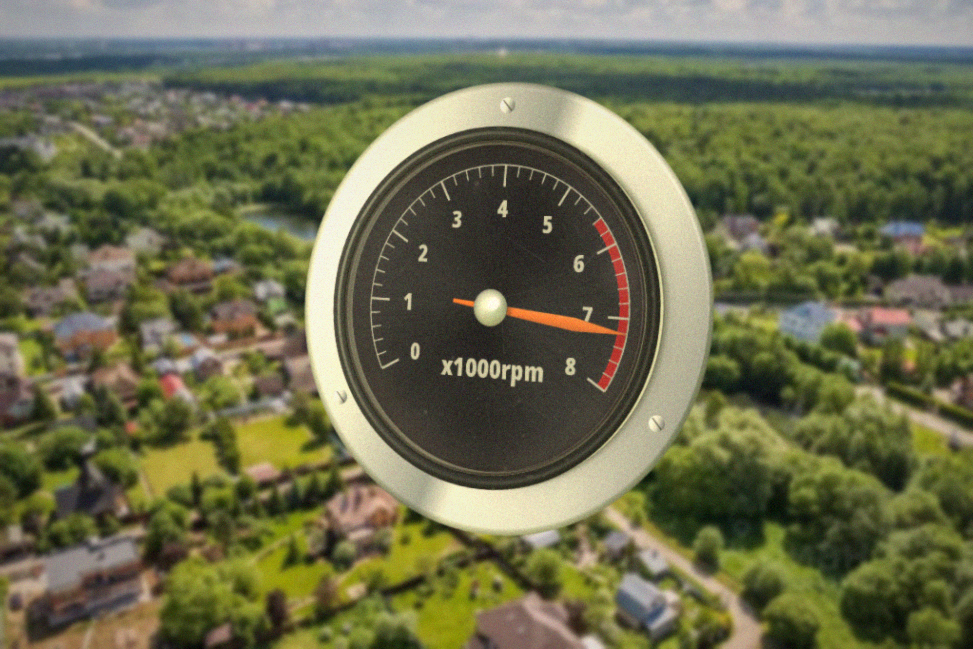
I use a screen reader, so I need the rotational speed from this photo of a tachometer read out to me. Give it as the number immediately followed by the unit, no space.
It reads 7200rpm
